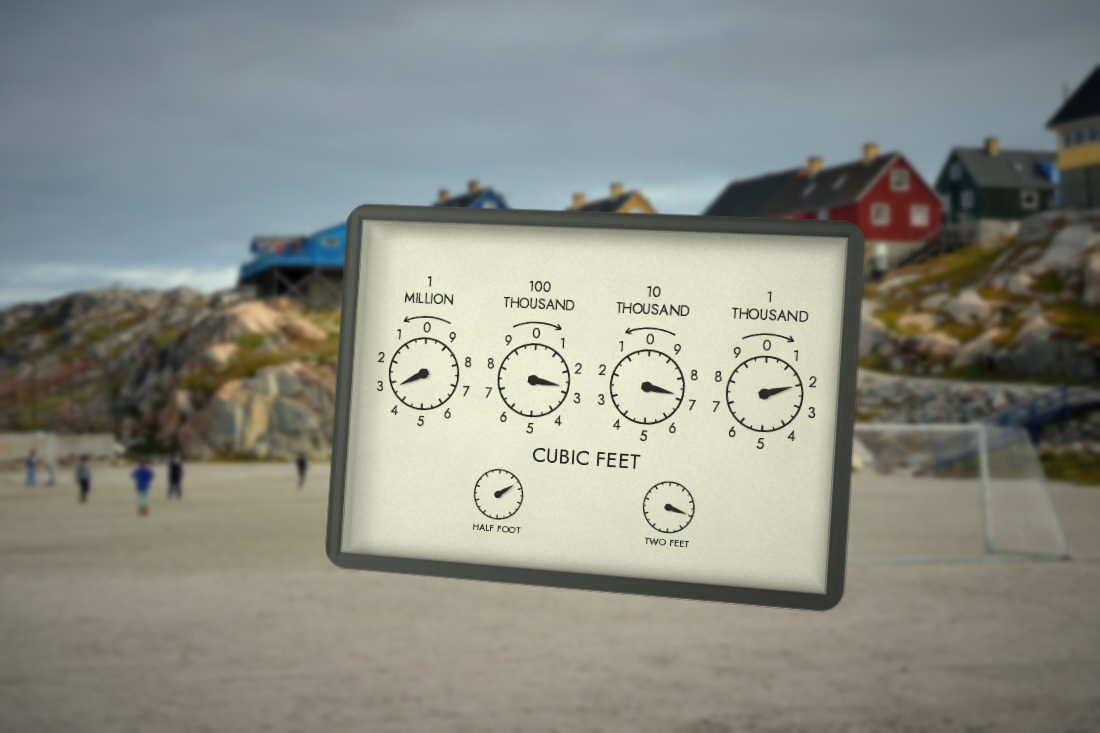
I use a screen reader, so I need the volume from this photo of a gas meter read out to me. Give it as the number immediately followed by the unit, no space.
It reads 327200ft³
